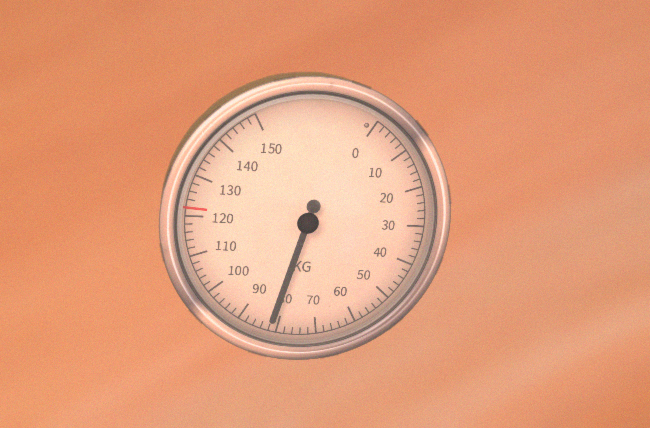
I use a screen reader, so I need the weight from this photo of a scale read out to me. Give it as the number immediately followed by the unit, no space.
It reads 82kg
